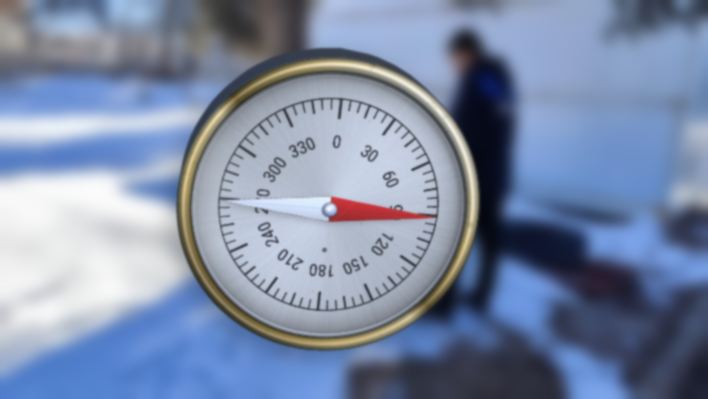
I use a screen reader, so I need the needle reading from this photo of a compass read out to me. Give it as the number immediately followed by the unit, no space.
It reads 90°
